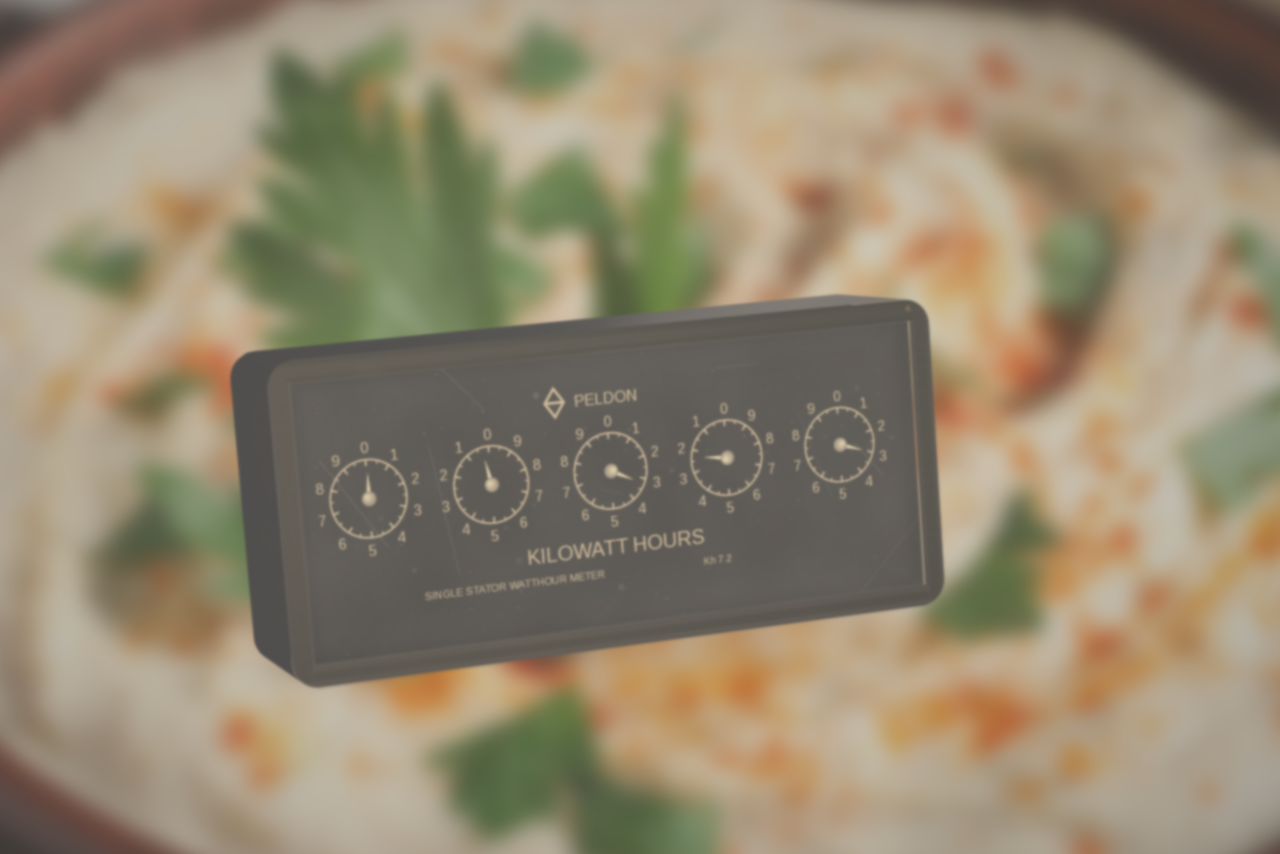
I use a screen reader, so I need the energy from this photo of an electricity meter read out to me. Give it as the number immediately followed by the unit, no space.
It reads 323kWh
